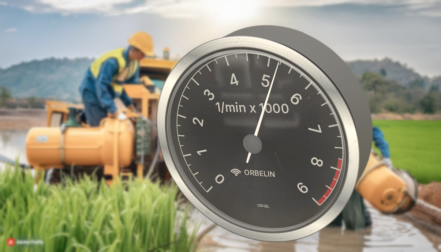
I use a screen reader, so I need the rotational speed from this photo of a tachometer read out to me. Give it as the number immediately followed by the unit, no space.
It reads 5250rpm
